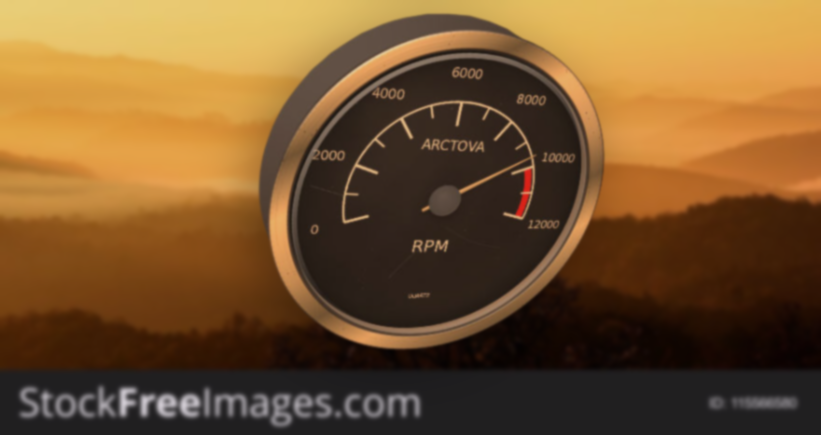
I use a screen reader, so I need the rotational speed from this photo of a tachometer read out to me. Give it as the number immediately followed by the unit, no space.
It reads 9500rpm
